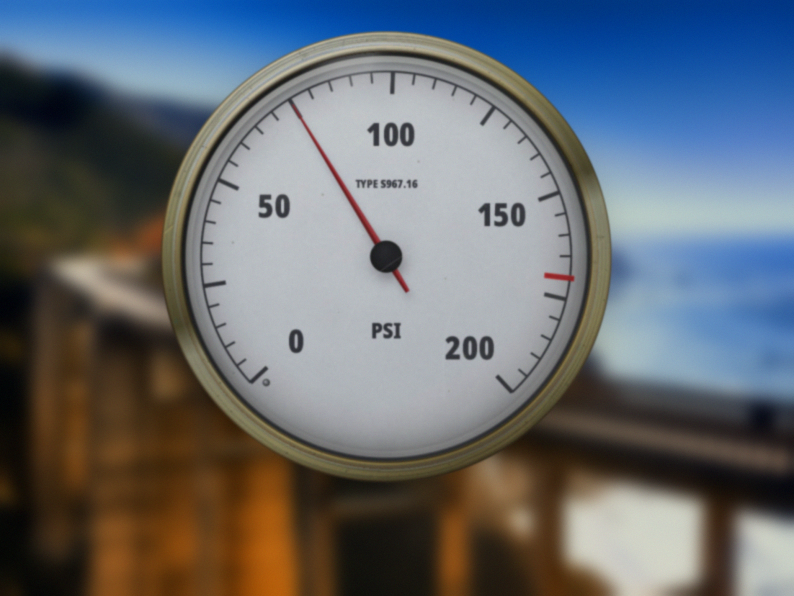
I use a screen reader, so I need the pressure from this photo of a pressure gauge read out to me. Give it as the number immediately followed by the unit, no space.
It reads 75psi
